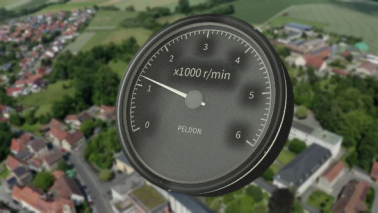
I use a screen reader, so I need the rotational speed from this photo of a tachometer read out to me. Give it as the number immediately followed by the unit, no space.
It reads 1200rpm
